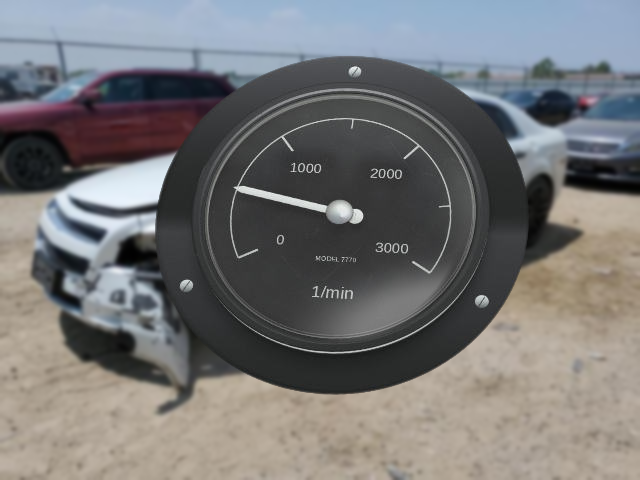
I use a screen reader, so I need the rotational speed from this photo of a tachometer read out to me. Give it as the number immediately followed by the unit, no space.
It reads 500rpm
